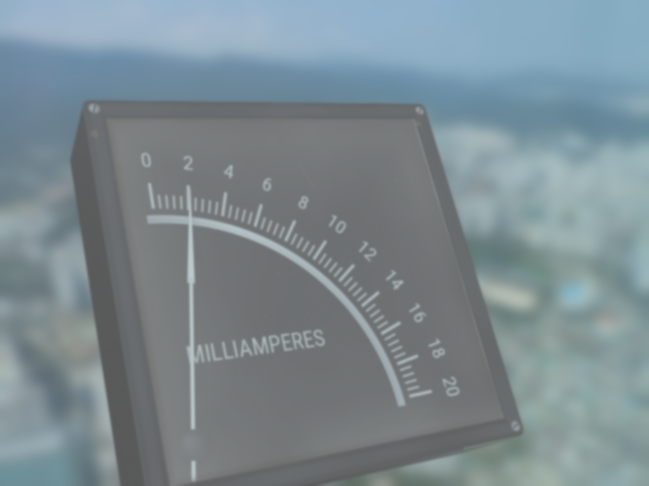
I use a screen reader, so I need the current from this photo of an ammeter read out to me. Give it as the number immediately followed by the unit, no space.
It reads 2mA
